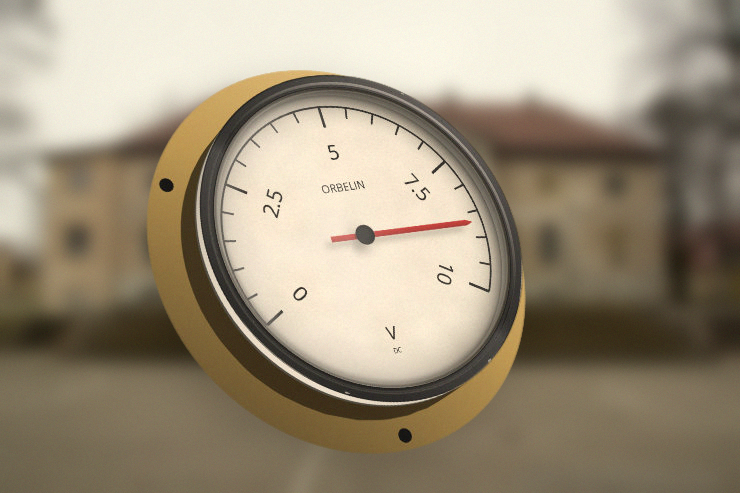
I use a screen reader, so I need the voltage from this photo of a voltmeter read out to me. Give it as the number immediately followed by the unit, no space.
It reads 8.75V
